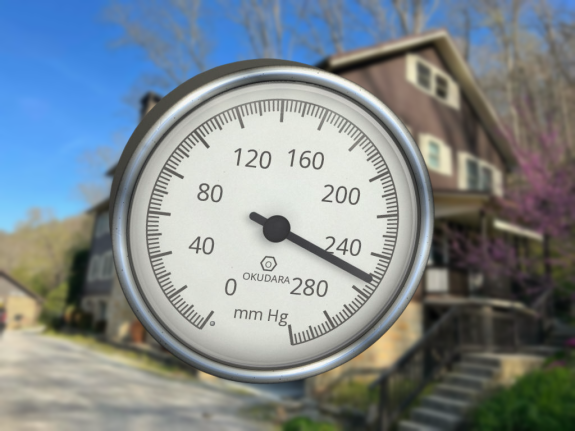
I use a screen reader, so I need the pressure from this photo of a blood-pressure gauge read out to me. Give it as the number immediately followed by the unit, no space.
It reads 252mmHg
